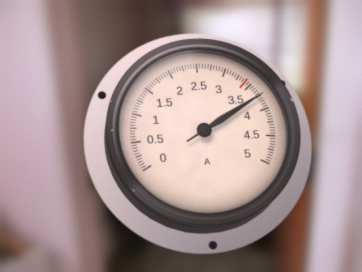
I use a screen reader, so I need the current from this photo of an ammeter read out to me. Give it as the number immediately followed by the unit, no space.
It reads 3.75A
